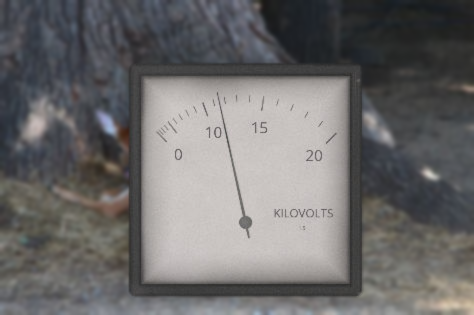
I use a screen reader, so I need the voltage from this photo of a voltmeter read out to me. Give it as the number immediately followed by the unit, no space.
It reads 11.5kV
